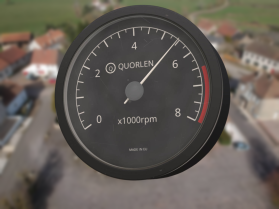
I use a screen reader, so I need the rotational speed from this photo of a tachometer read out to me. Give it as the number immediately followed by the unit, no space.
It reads 5500rpm
